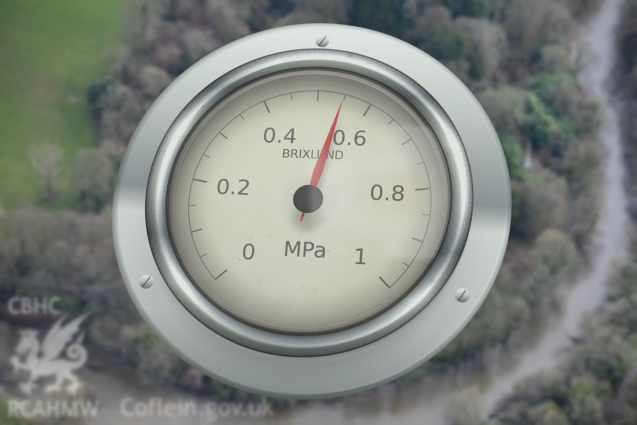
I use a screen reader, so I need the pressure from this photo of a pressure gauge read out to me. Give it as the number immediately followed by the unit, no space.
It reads 0.55MPa
